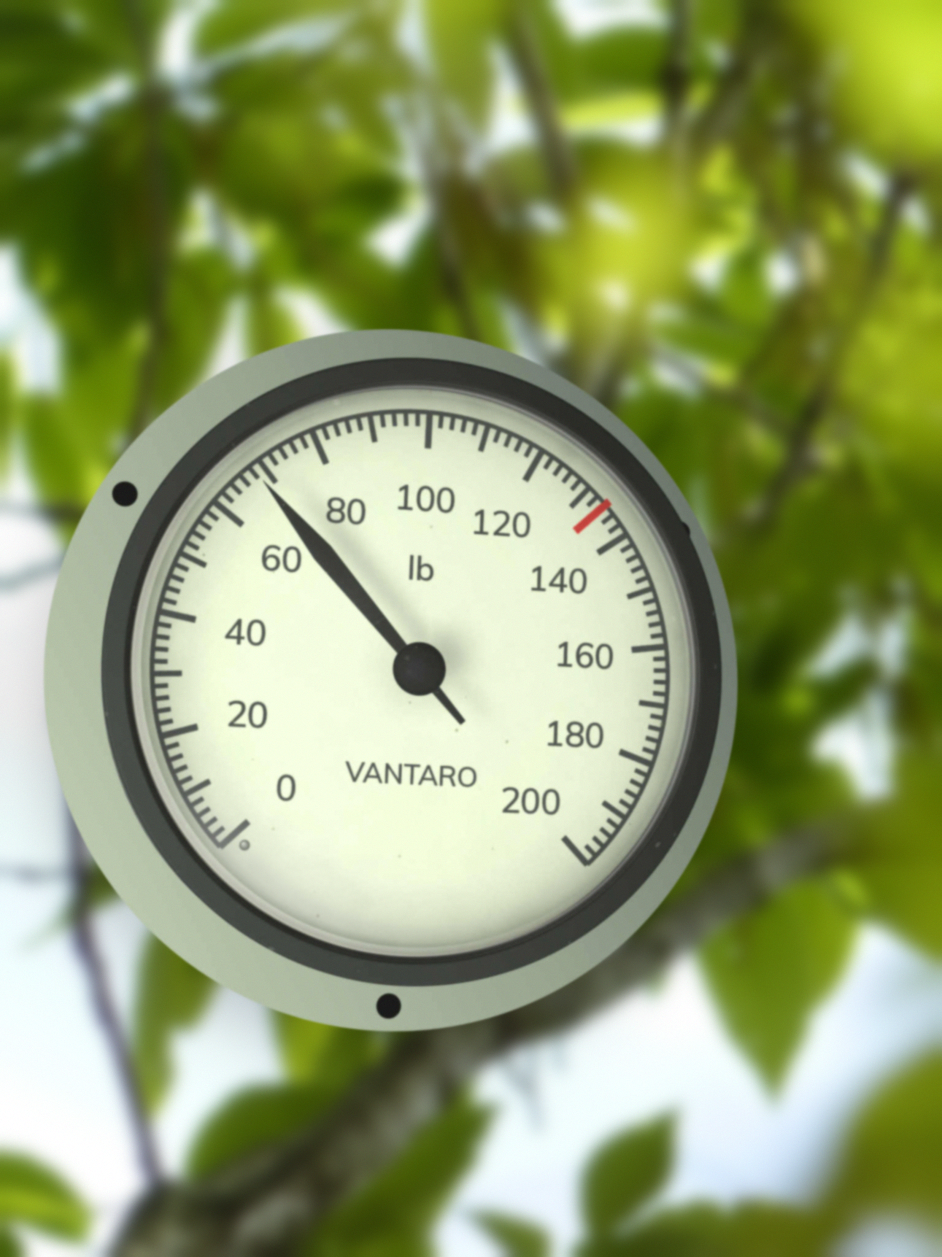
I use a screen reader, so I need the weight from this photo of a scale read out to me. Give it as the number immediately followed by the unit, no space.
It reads 68lb
